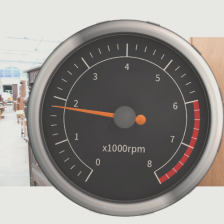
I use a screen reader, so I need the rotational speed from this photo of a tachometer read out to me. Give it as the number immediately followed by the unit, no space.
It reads 1800rpm
